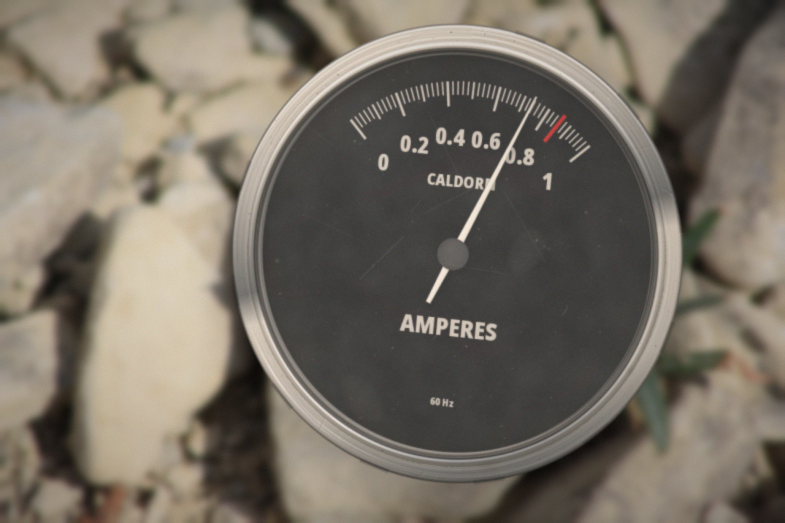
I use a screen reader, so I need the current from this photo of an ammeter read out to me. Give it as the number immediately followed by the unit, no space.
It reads 0.74A
